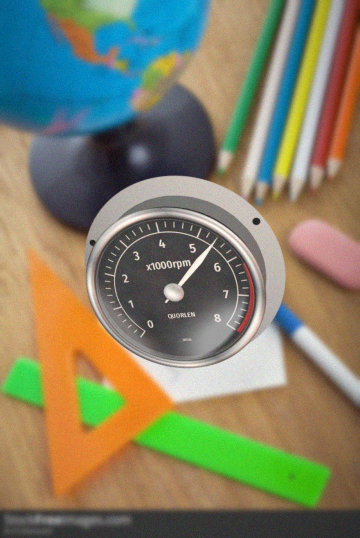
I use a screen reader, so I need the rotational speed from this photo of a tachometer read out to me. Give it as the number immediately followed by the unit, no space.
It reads 5400rpm
